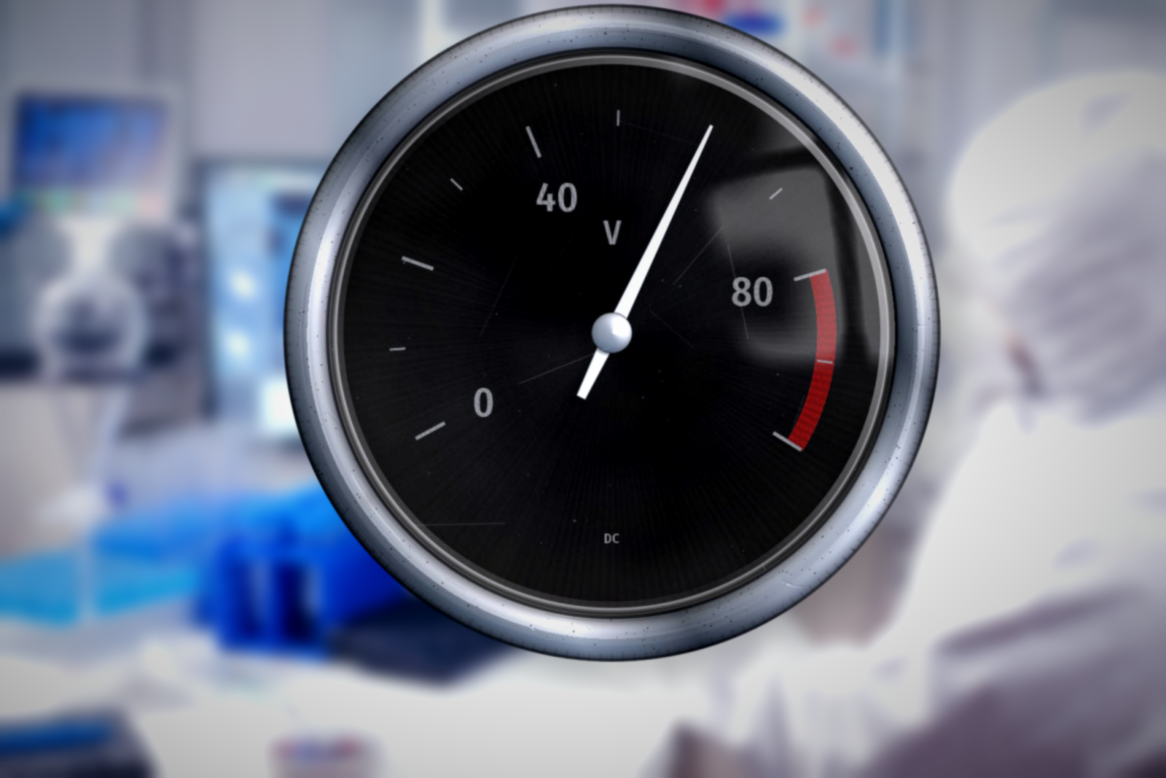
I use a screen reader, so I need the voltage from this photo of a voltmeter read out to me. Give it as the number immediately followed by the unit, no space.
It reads 60V
